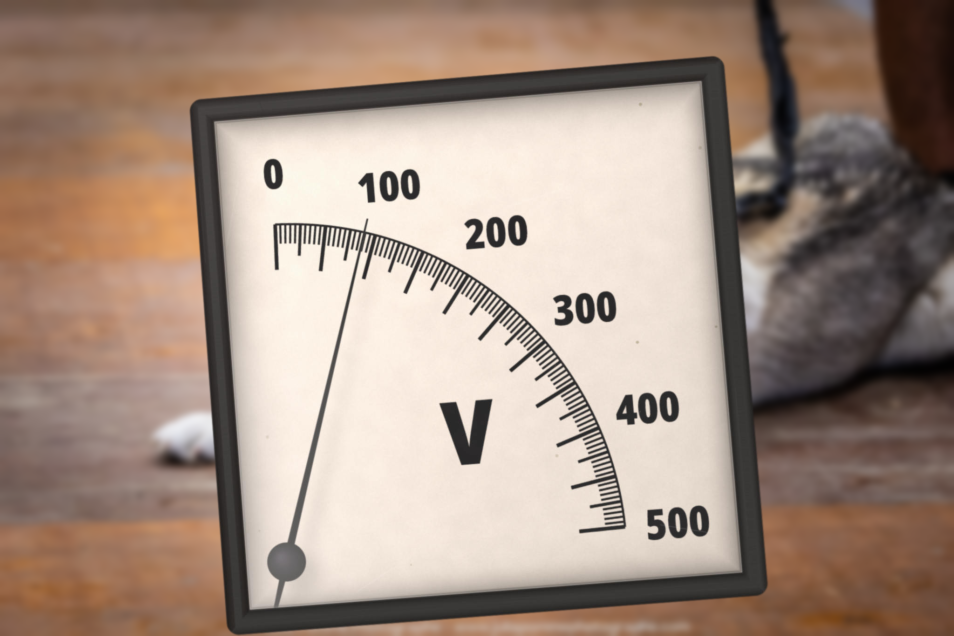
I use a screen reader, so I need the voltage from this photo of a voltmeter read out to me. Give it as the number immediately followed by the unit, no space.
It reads 90V
